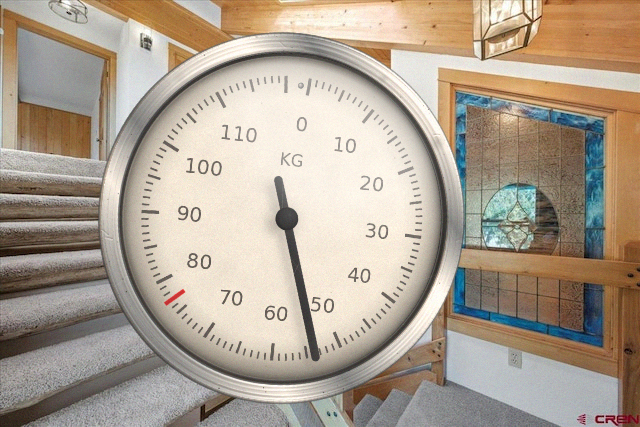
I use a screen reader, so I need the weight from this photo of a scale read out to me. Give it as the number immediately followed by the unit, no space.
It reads 54kg
